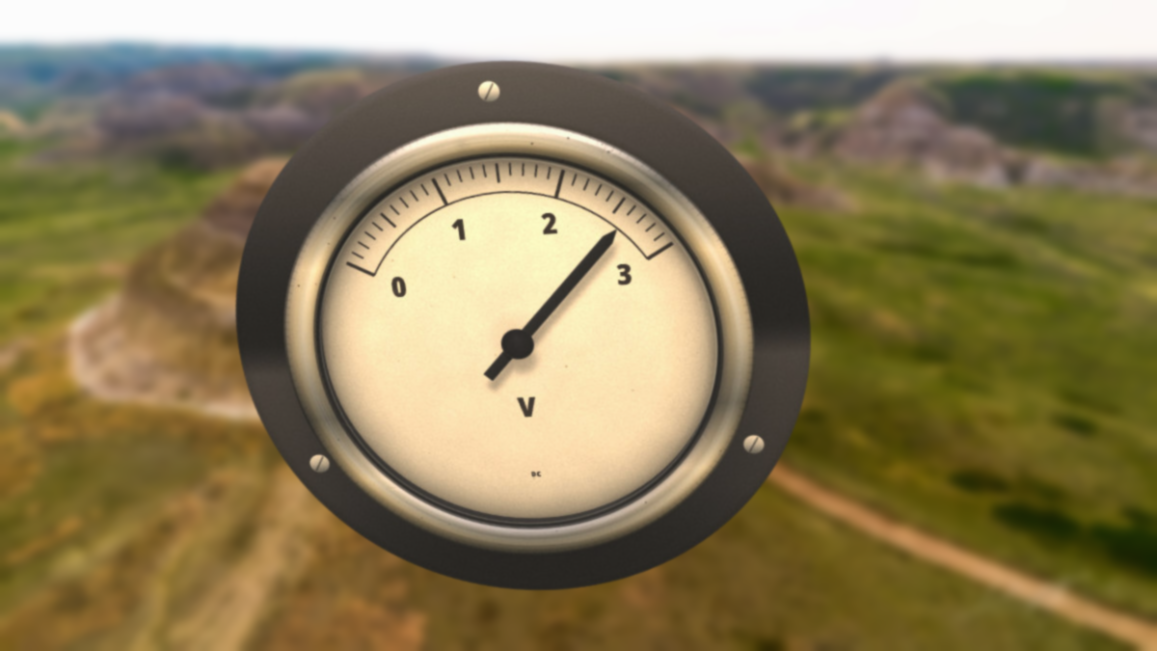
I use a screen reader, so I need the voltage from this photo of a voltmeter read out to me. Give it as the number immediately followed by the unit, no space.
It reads 2.6V
